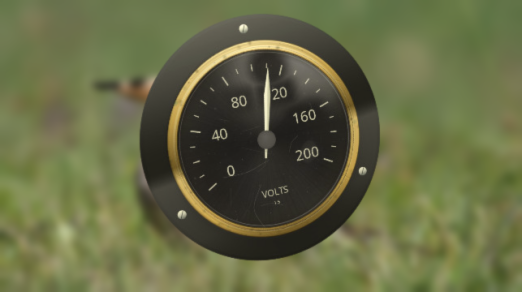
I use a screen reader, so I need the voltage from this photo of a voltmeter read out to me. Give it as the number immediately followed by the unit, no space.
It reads 110V
